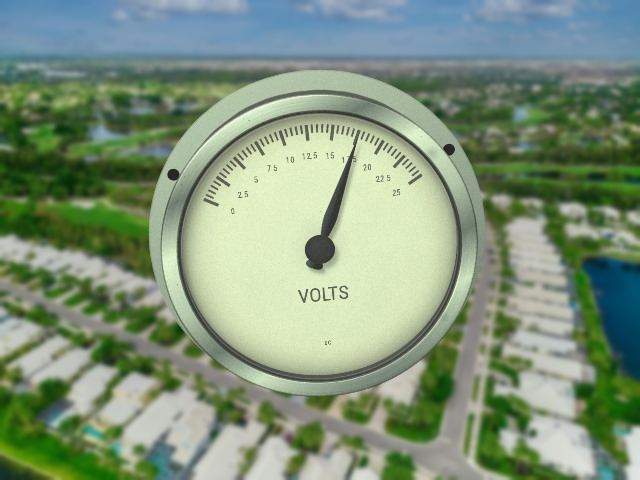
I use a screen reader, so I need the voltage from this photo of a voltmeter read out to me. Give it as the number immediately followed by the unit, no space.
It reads 17.5V
